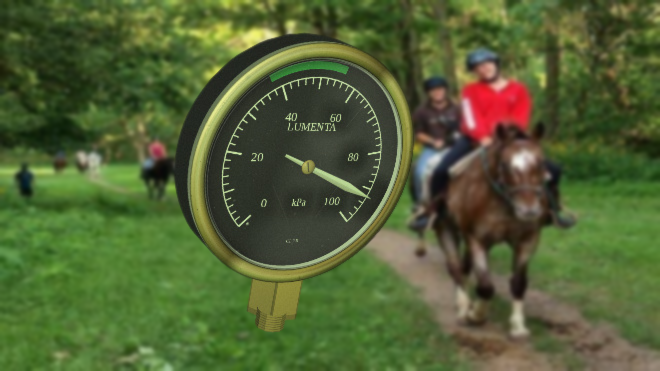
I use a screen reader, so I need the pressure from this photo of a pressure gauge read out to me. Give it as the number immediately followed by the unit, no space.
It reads 92kPa
